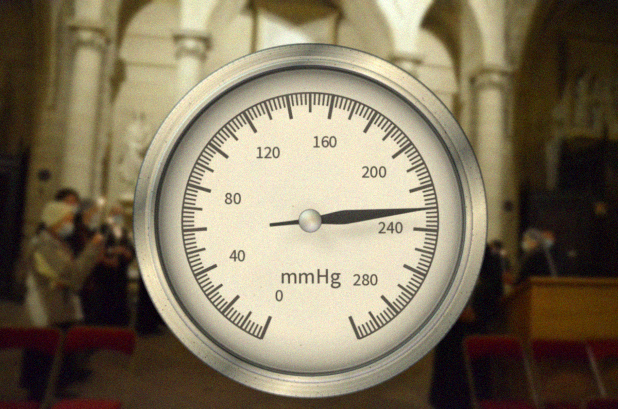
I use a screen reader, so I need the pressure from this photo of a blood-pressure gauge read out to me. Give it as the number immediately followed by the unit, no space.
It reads 230mmHg
